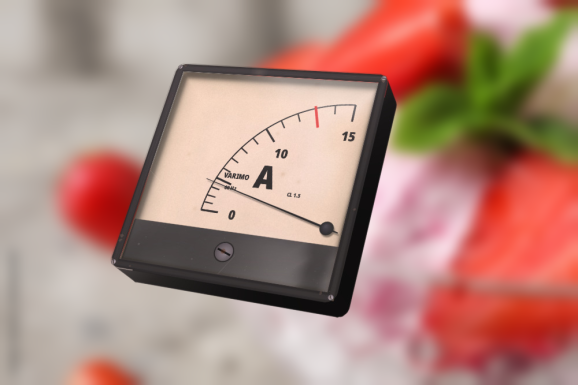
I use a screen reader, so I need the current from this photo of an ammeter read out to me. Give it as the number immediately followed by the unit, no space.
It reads 4.5A
